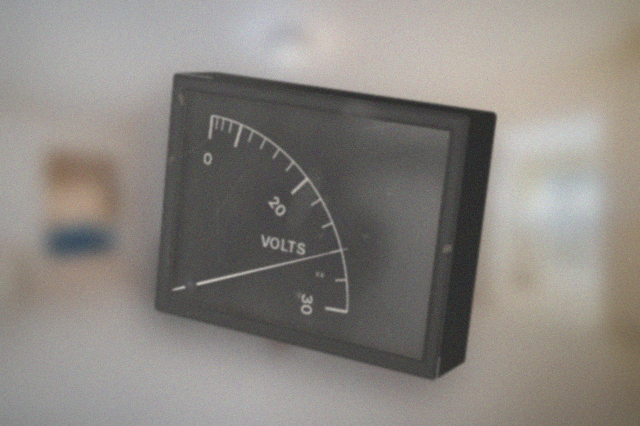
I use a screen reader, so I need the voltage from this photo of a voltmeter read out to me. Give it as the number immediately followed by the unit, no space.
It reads 26V
